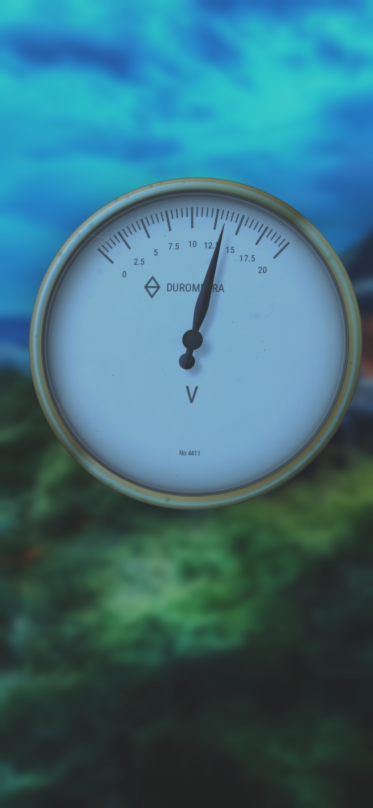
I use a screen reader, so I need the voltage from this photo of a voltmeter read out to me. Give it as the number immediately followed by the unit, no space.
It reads 13.5V
